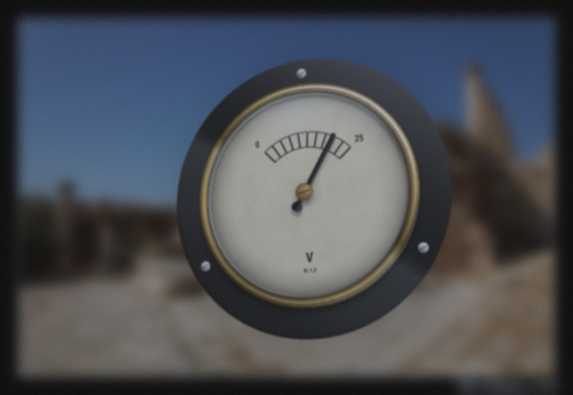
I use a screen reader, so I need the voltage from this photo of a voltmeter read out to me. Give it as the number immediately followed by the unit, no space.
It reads 20V
